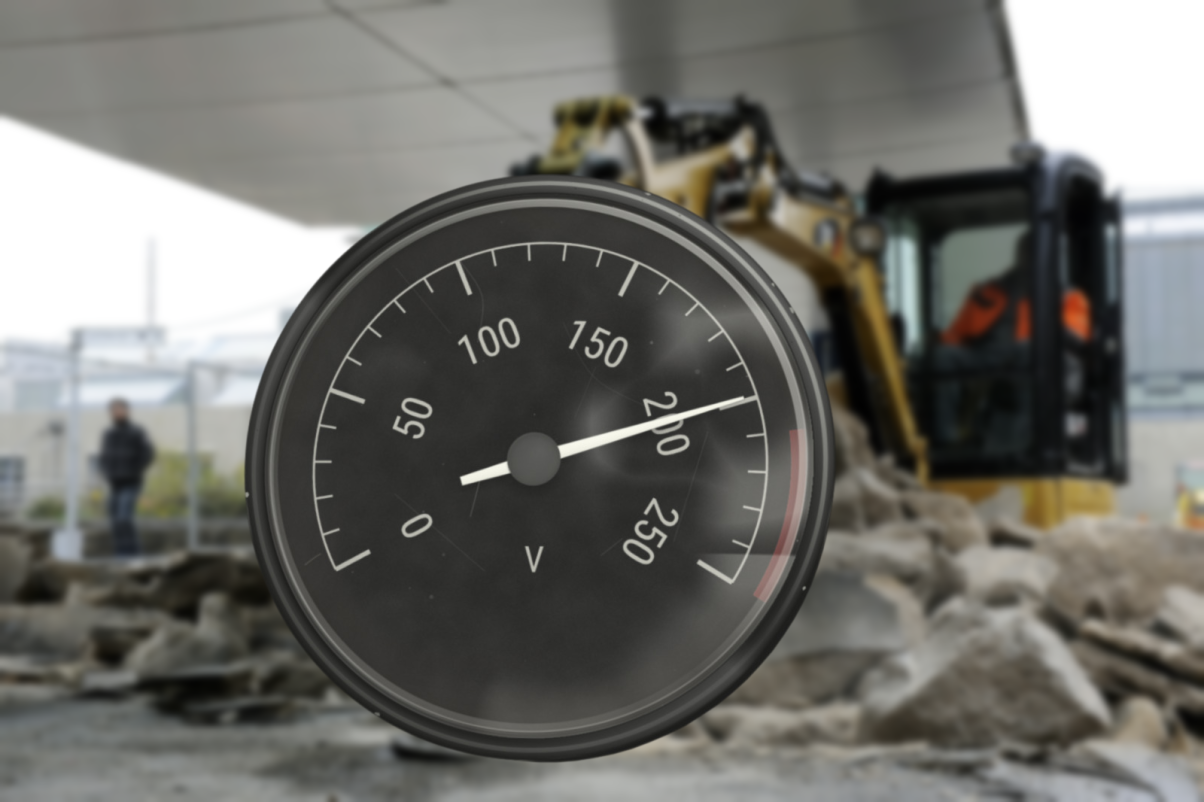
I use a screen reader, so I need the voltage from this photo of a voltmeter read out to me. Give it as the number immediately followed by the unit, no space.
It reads 200V
